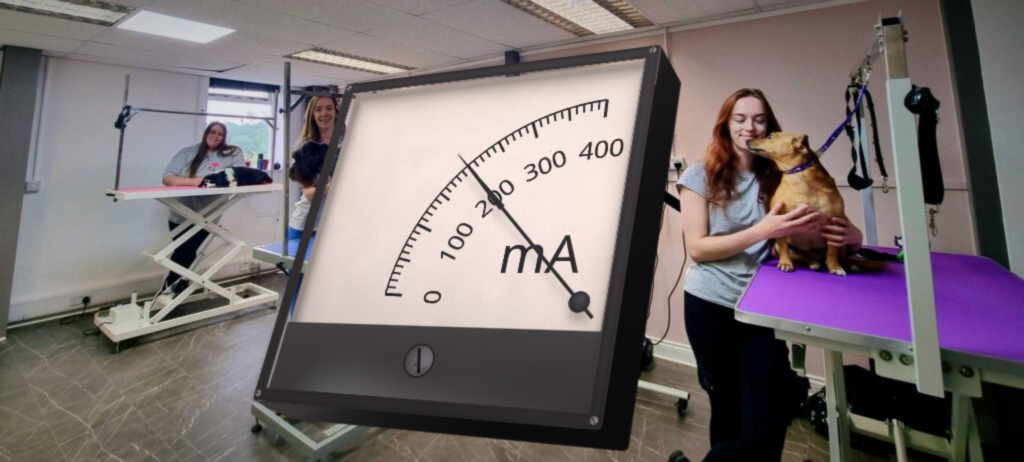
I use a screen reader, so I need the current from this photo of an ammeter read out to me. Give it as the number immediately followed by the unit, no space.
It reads 200mA
